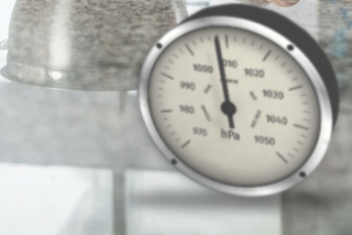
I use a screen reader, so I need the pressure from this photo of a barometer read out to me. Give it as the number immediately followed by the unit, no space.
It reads 1008hPa
